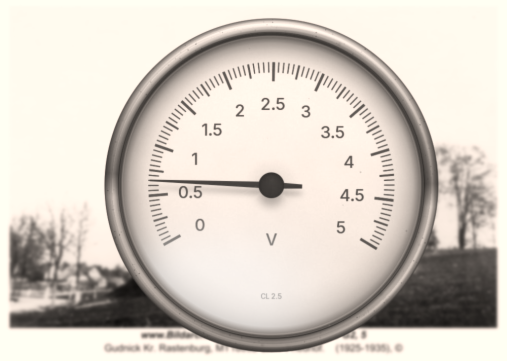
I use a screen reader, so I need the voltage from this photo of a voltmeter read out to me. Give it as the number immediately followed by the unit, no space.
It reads 0.65V
